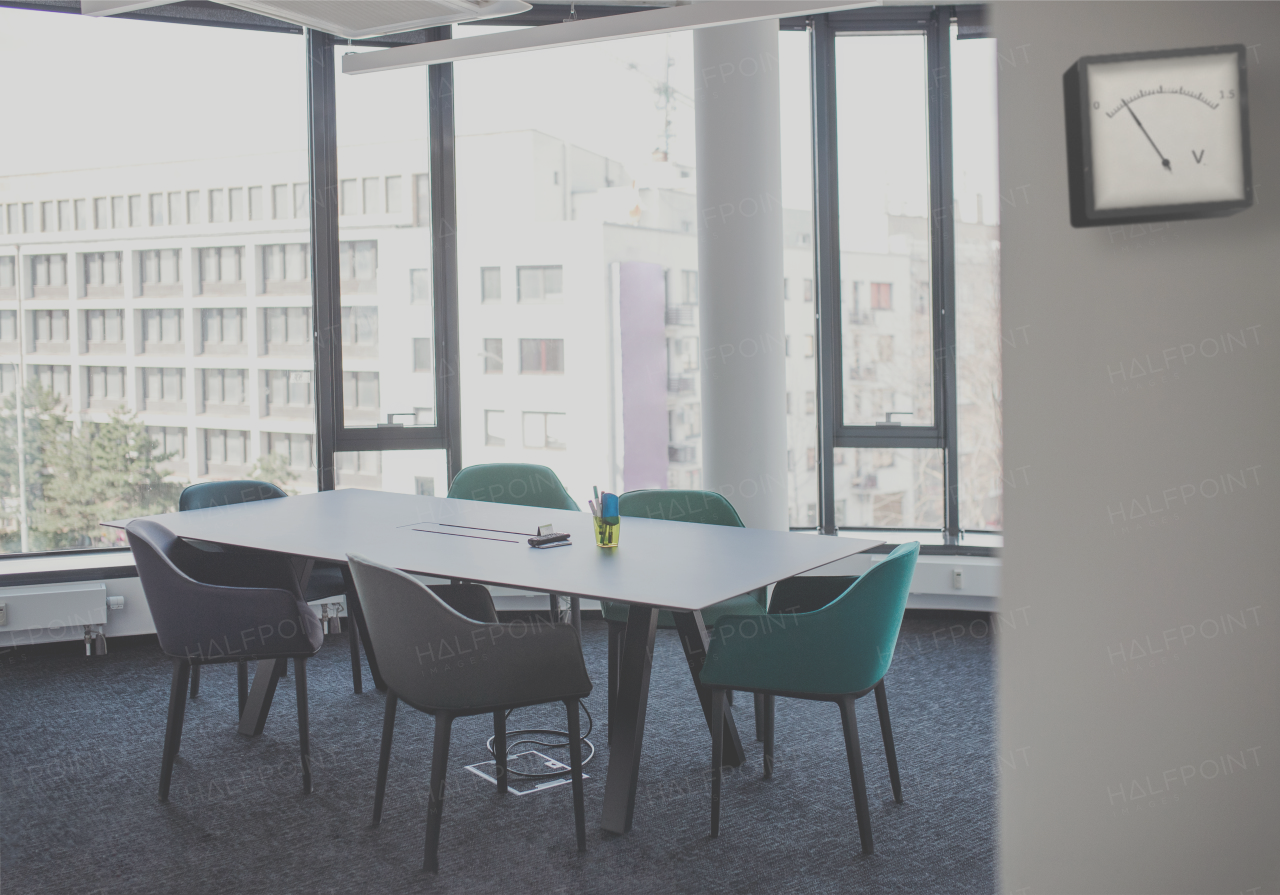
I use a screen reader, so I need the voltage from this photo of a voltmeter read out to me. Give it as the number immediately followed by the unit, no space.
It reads 0.25V
